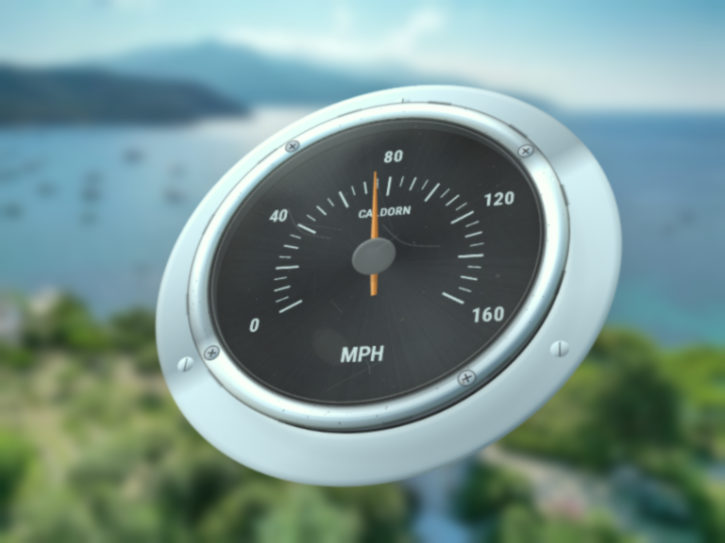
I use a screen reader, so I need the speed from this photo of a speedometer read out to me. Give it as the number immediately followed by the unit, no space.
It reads 75mph
